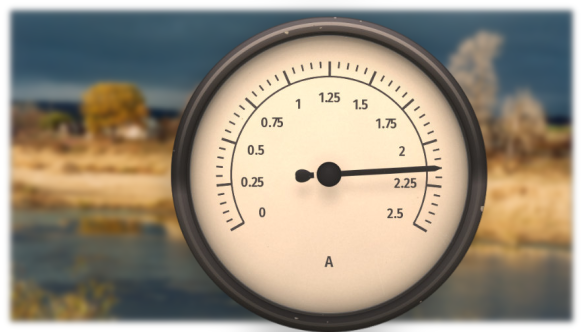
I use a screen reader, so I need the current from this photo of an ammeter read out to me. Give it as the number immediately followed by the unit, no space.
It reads 2.15A
